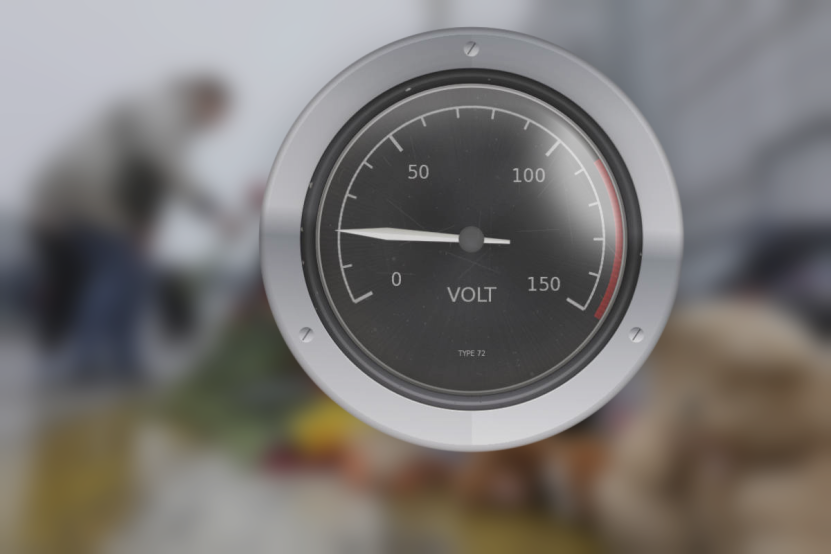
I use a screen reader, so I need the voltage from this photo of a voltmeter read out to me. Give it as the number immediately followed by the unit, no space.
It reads 20V
